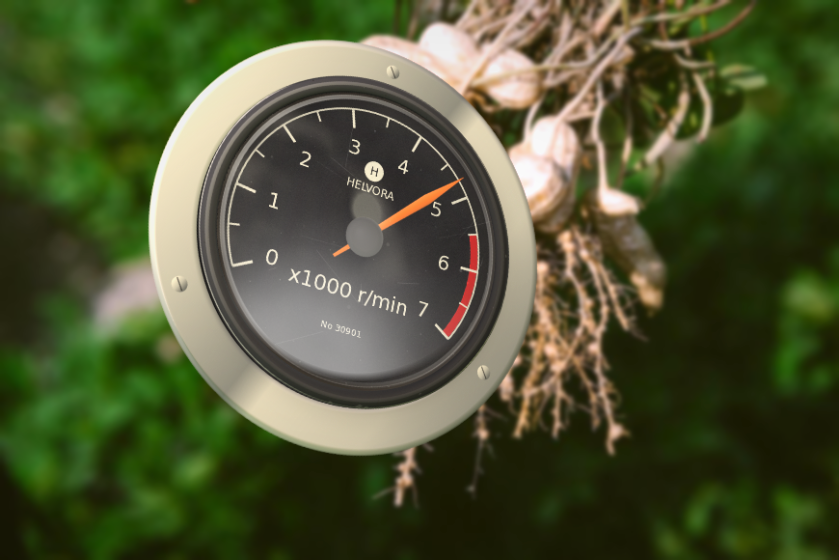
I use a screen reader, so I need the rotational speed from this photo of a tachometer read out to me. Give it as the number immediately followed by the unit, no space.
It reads 4750rpm
